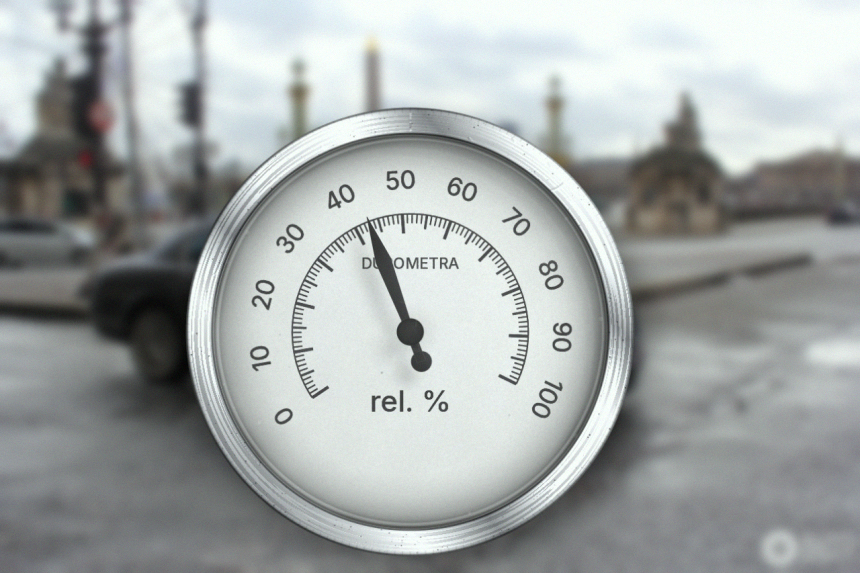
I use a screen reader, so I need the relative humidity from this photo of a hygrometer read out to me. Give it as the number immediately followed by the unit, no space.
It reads 43%
